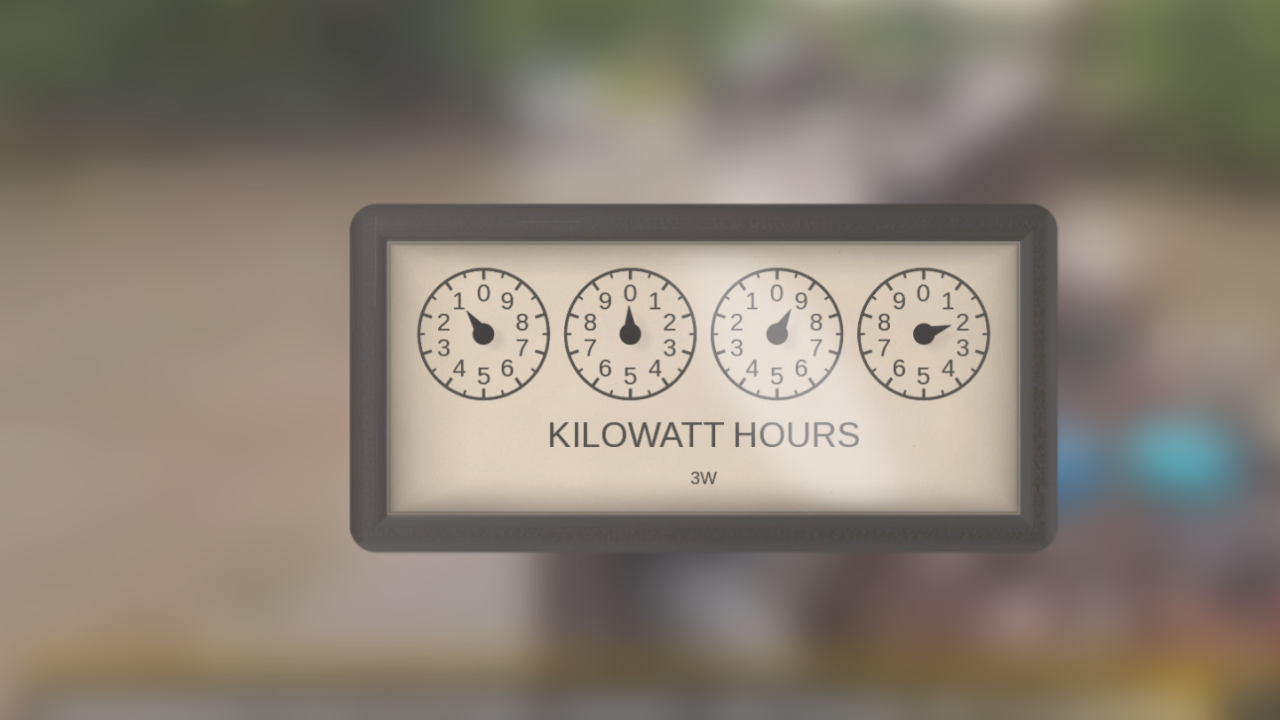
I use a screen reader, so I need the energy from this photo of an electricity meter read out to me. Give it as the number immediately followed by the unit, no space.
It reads 992kWh
